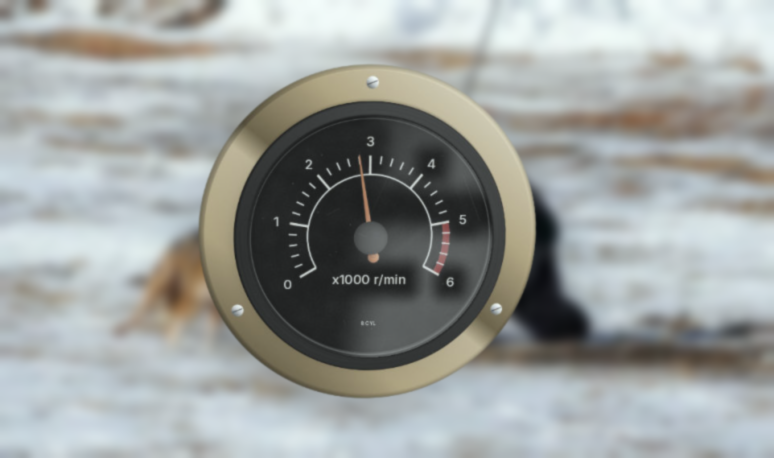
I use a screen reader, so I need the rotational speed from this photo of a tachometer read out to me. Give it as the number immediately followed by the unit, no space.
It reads 2800rpm
